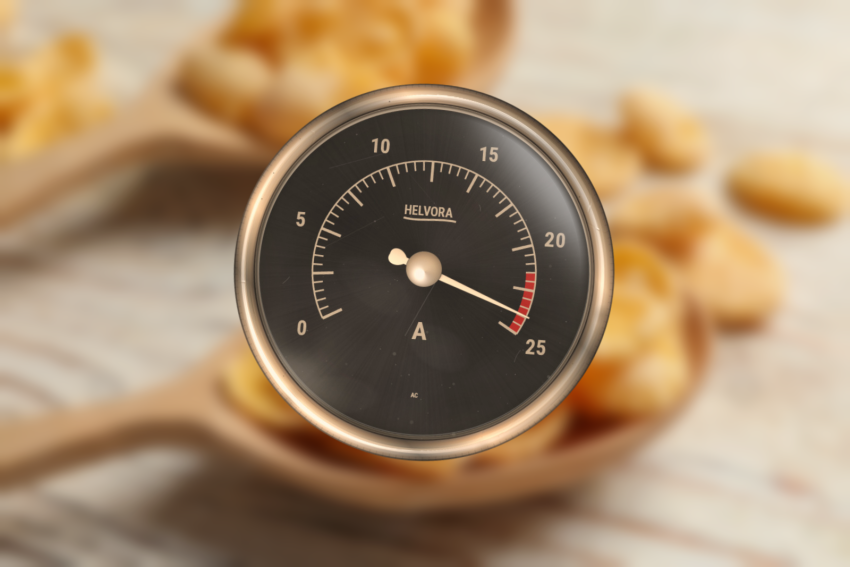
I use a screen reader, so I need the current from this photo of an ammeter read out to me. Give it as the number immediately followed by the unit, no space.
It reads 24A
